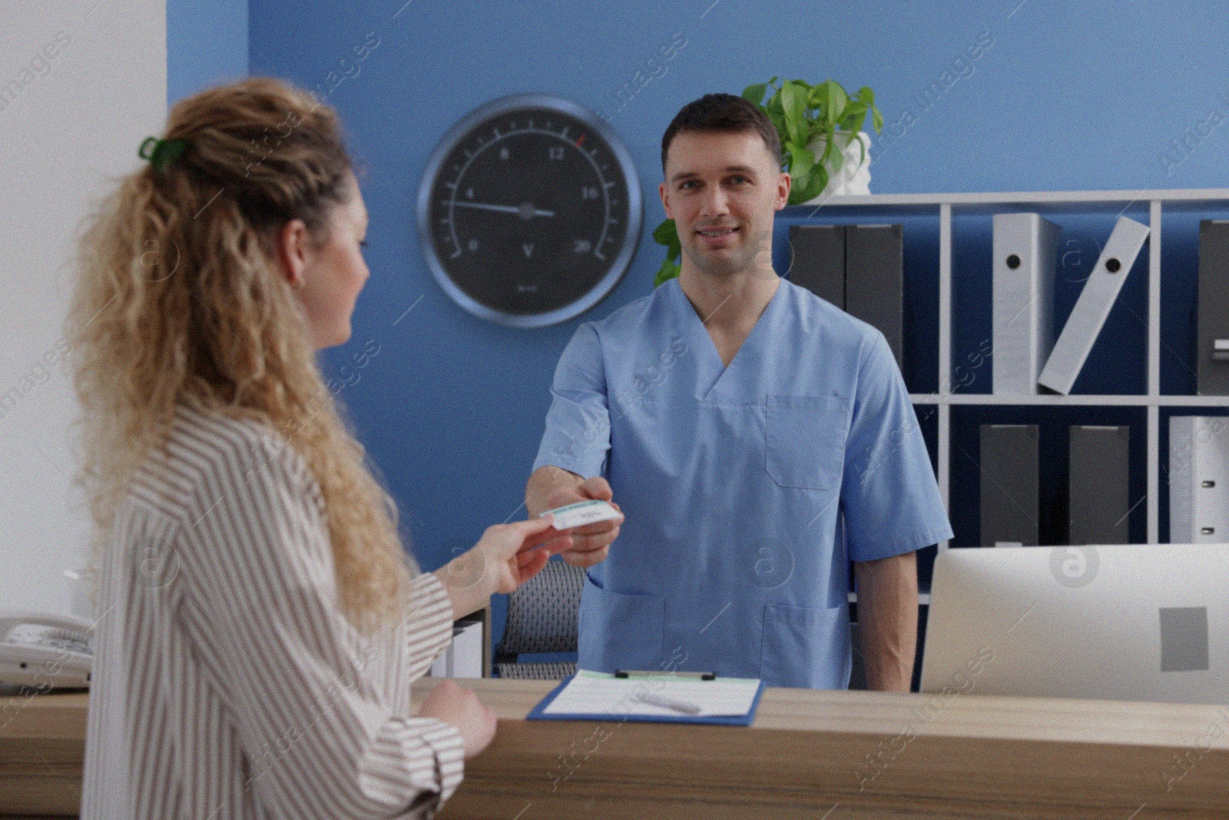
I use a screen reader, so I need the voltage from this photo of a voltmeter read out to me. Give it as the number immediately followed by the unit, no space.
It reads 3V
